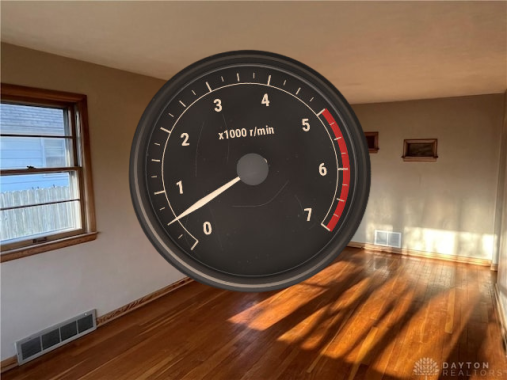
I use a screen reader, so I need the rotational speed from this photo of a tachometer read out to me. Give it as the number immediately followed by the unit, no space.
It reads 500rpm
